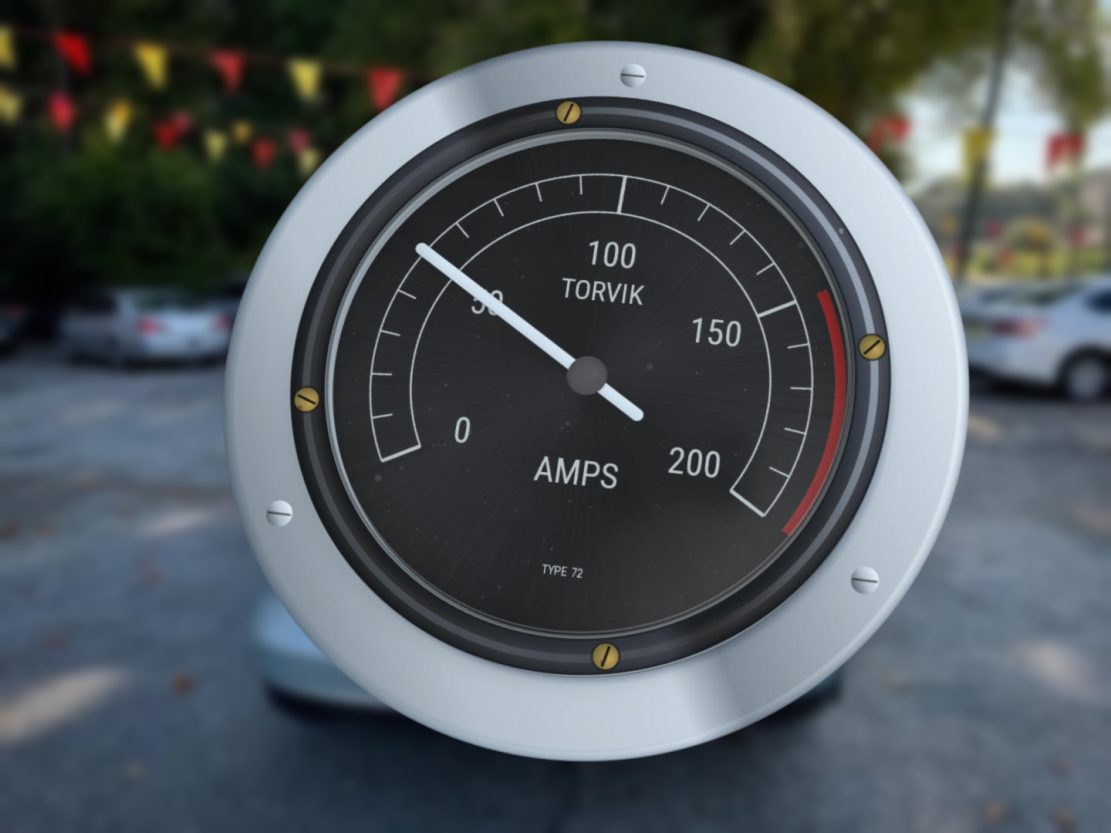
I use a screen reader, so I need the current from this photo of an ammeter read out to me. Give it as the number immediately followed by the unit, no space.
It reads 50A
